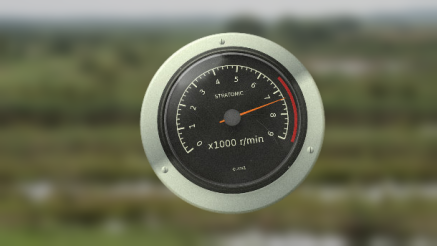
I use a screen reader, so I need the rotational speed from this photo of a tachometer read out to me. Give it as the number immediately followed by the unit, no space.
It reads 7400rpm
